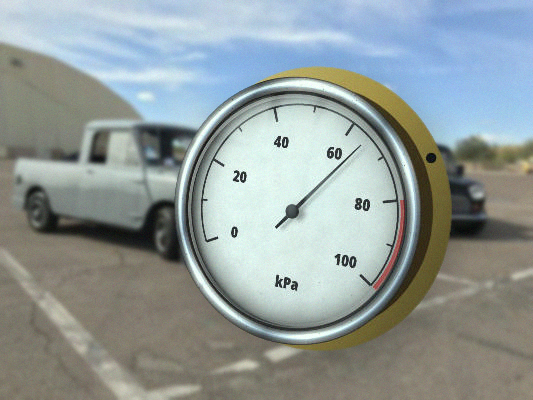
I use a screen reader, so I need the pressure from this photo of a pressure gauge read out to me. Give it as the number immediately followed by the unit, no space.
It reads 65kPa
